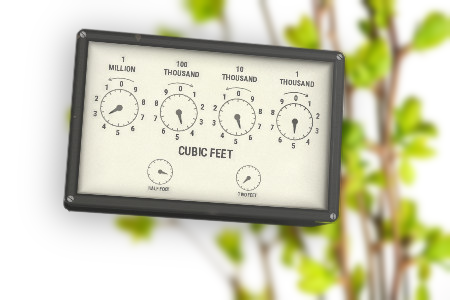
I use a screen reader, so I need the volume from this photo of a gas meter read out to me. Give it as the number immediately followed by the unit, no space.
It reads 345500ft³
